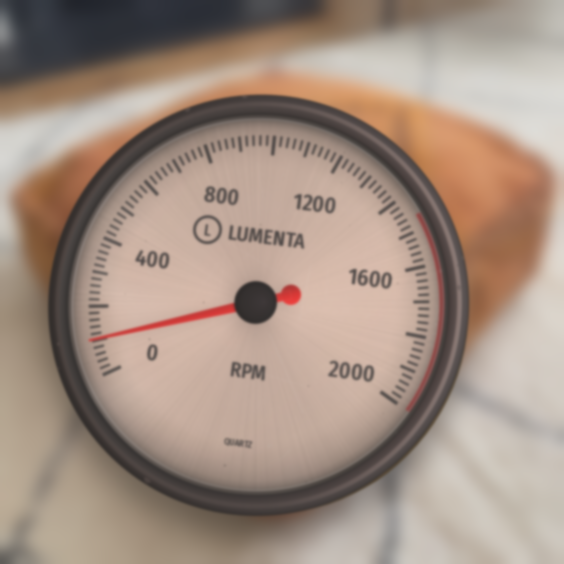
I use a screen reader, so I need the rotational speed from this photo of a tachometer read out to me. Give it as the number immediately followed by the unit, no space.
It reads 100rpm
